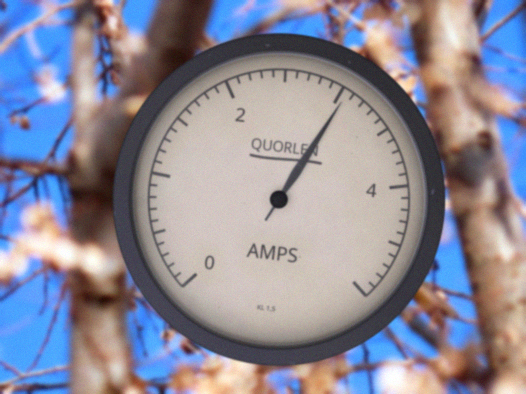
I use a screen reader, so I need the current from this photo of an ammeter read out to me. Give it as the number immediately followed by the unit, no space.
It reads 3.05A
